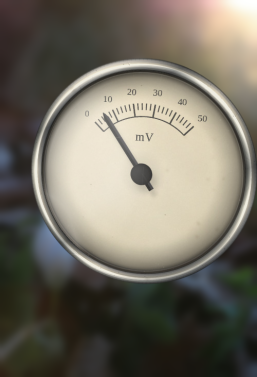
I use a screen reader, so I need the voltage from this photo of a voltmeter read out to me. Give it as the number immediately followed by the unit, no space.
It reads 6mV
